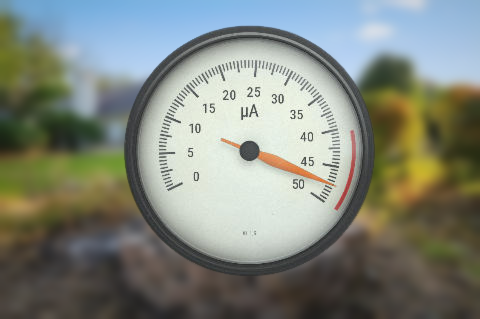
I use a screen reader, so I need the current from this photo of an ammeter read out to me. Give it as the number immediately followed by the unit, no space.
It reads 47.5µA
